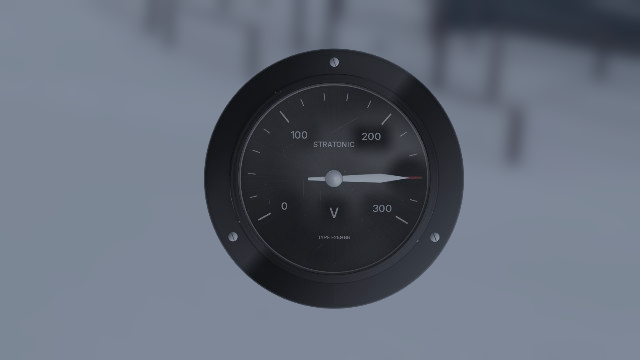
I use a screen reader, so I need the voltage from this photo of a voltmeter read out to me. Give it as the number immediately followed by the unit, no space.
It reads 260V
